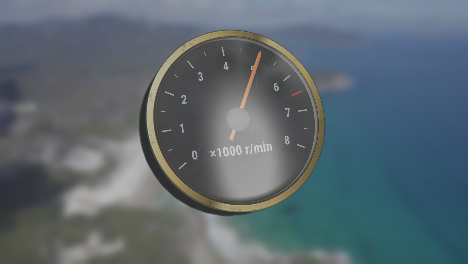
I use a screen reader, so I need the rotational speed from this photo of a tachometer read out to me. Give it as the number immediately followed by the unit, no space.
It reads 5000rpm
